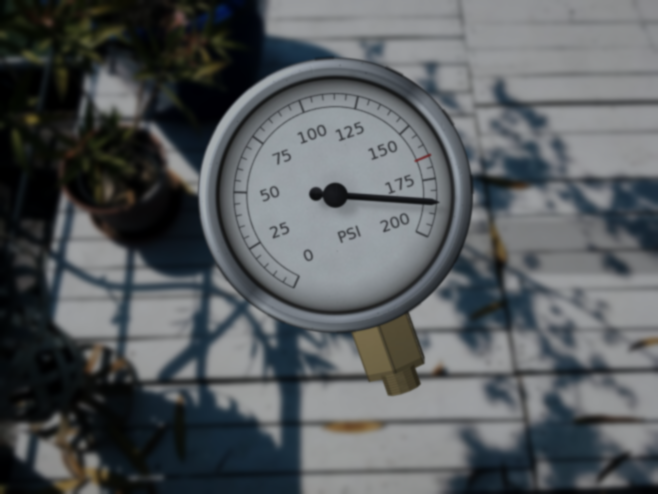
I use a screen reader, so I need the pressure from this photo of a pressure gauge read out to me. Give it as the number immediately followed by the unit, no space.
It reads 185psi
